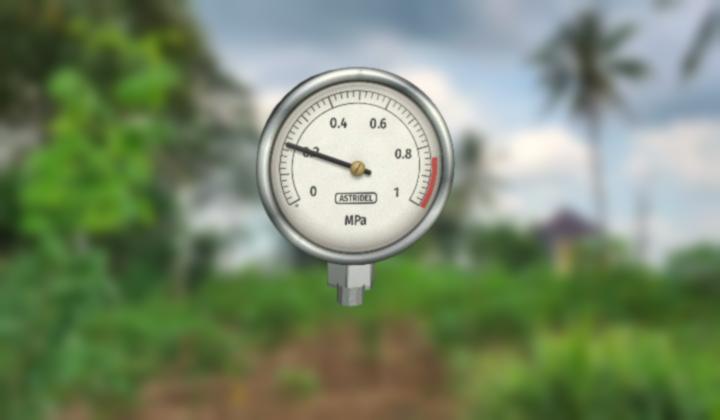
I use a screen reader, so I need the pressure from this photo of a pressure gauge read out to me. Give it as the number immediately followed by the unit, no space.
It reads 0.2MPa
